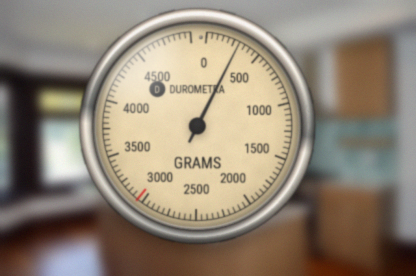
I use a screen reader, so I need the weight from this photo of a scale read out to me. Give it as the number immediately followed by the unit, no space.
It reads 300g
